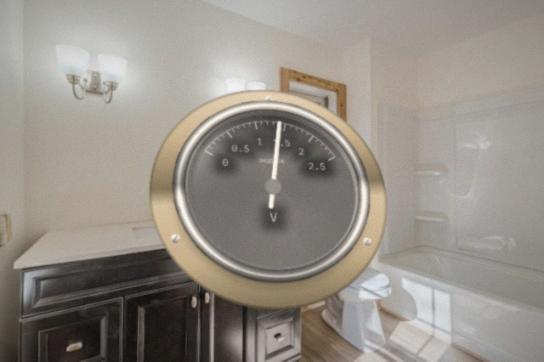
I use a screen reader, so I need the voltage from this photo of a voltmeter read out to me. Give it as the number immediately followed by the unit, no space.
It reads 1.4V
